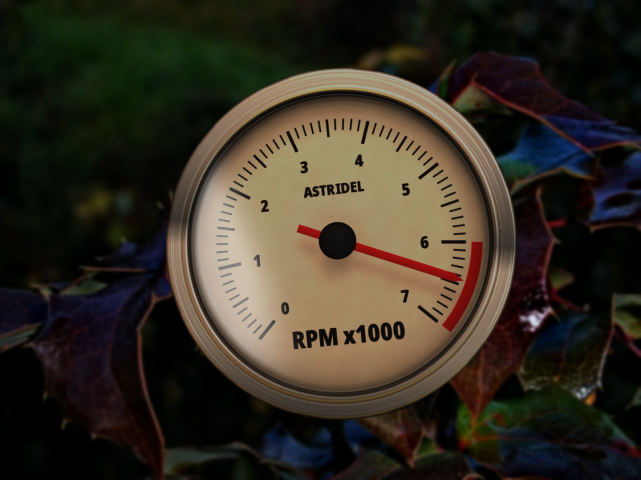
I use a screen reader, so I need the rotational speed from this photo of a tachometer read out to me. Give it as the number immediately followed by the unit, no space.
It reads 6450rpm
